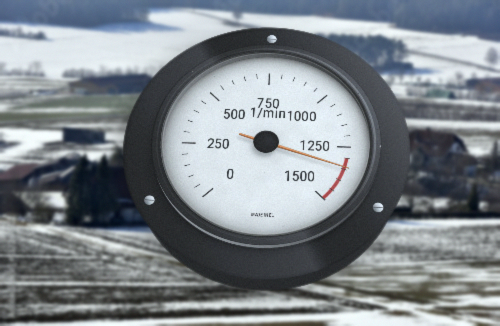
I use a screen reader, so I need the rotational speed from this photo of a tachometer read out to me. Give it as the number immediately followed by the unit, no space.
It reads 1350rpm
